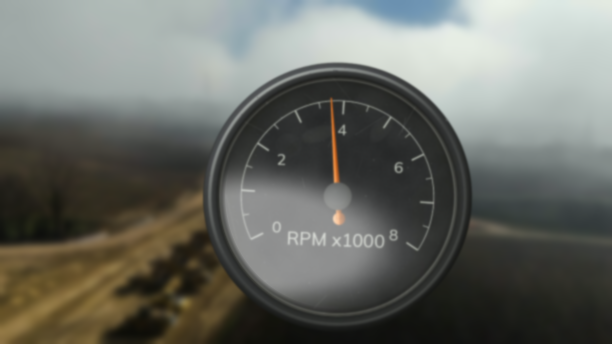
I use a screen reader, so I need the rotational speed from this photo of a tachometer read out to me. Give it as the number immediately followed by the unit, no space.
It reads 3750rpm
